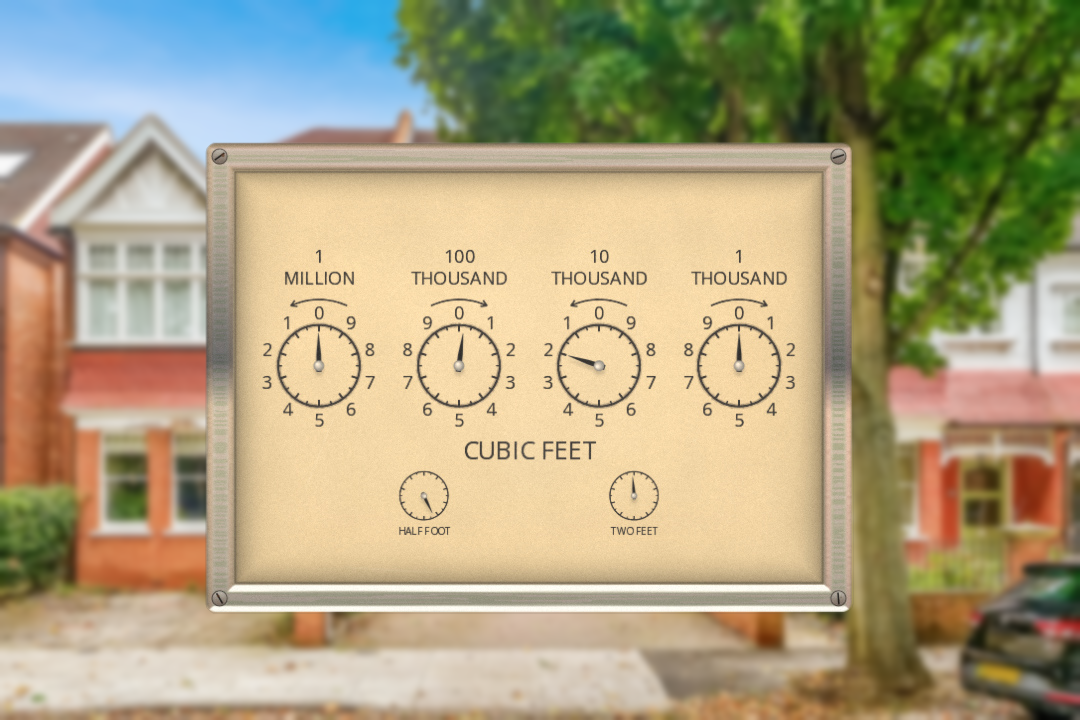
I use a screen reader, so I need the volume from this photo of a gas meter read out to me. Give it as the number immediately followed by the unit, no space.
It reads 2000ft³
